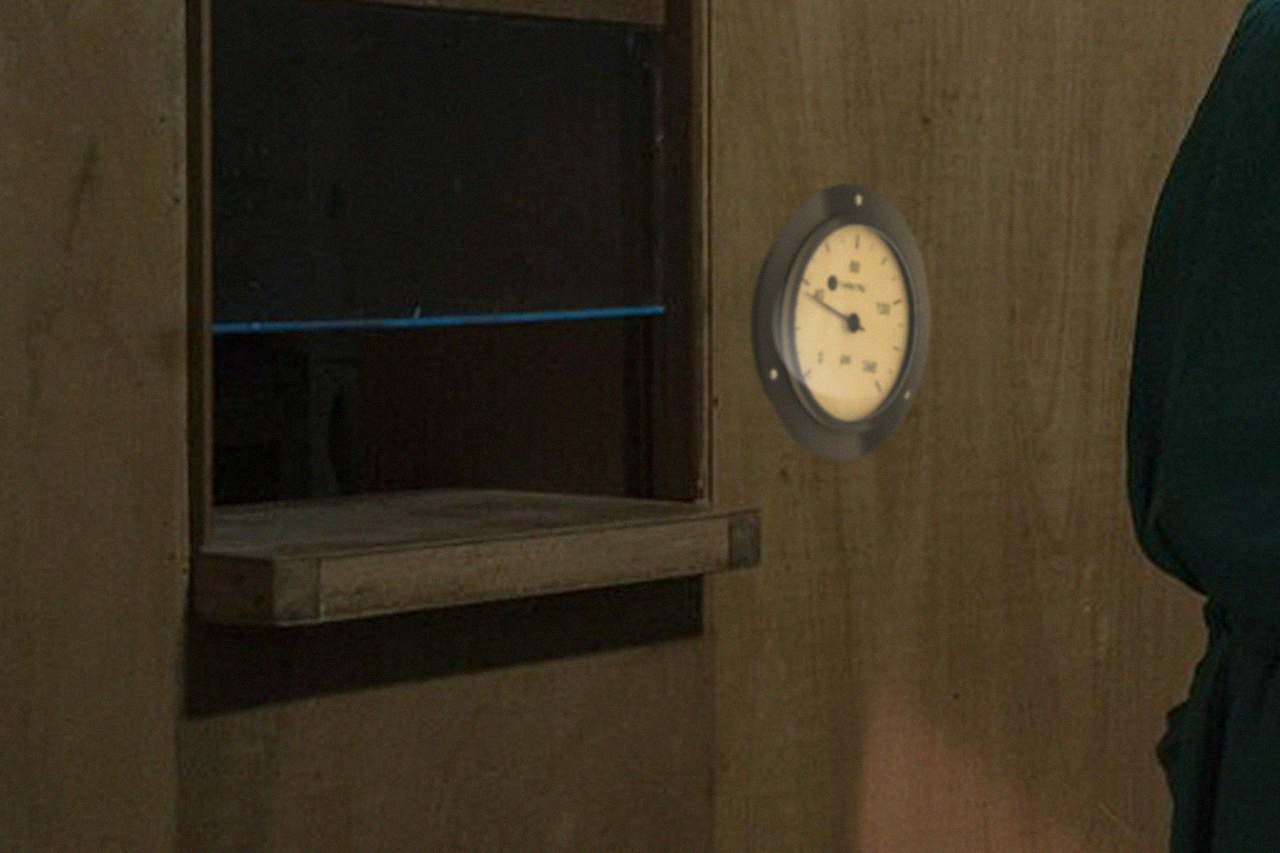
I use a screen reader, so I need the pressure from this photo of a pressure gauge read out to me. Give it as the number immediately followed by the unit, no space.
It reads 35psi
